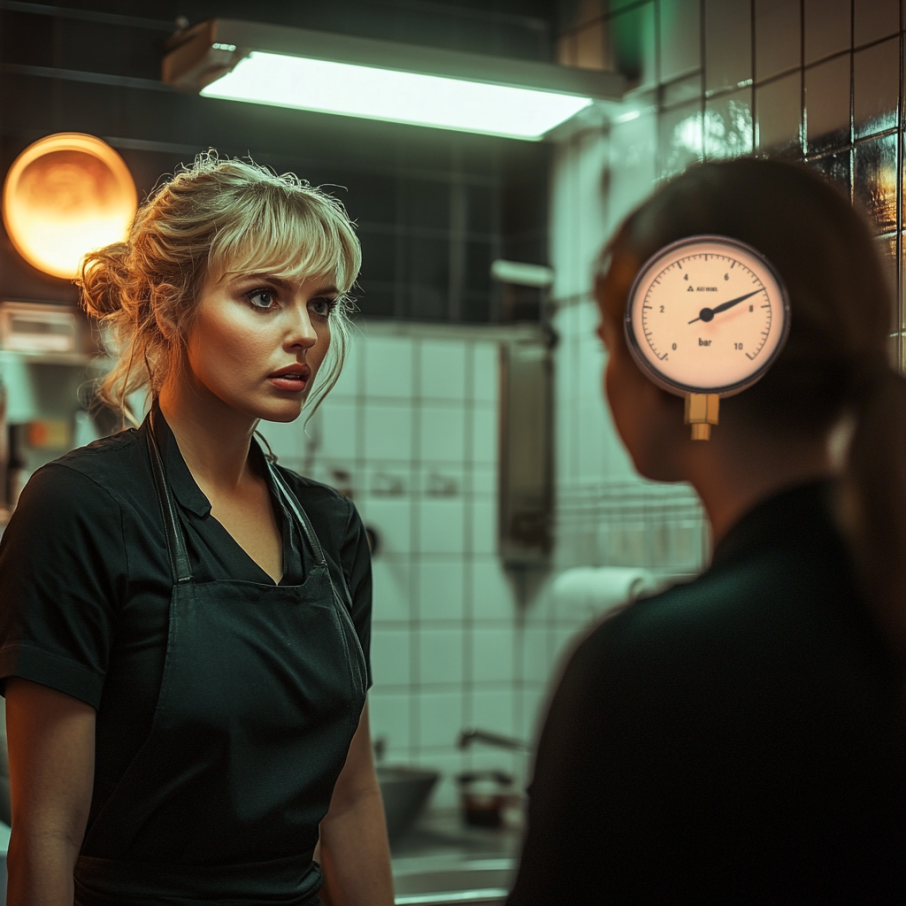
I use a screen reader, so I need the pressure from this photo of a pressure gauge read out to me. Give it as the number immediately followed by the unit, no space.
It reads 7.4bar
